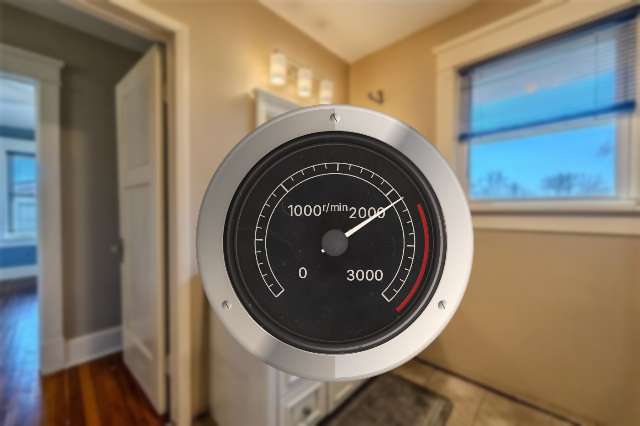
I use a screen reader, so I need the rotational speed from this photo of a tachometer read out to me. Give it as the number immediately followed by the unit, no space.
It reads 2100rpm
